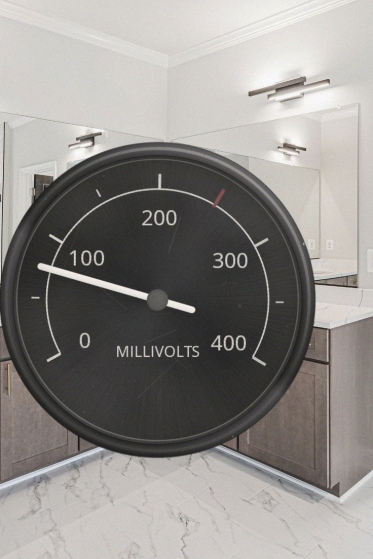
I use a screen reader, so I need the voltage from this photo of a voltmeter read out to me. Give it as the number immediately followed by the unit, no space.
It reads 75mV
